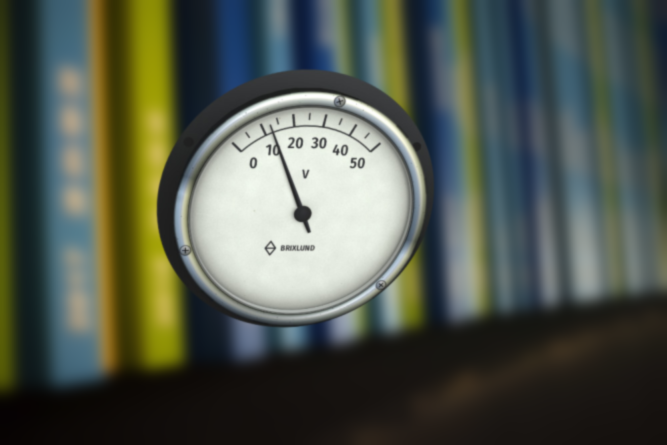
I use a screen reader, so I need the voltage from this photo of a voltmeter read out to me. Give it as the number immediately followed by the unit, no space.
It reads 12.5V
